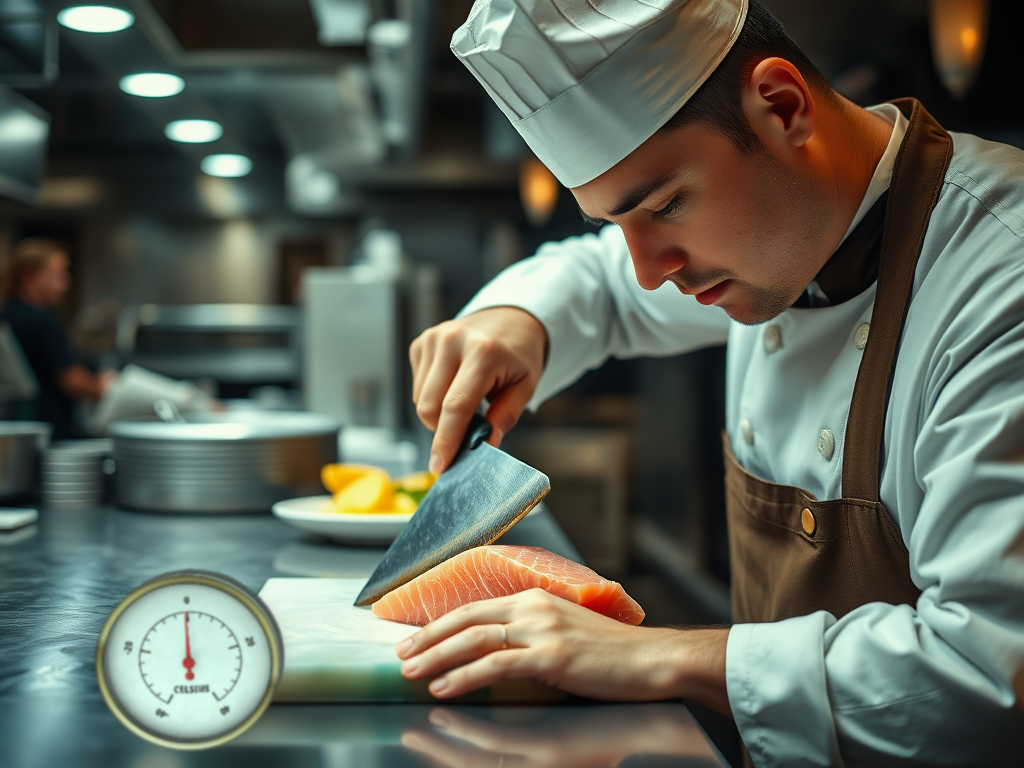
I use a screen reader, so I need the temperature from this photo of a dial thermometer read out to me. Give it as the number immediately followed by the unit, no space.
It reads 0°C
